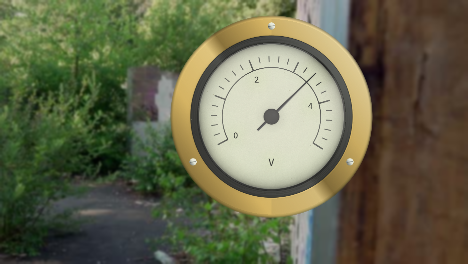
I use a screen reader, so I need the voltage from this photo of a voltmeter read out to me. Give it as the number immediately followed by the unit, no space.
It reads 3.4V
